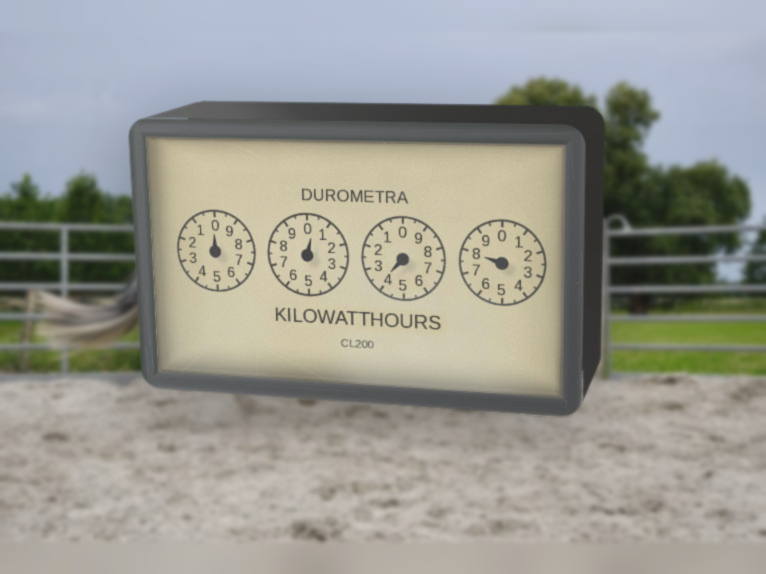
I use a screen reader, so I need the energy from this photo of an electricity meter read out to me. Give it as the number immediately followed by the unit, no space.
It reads 38kWh
